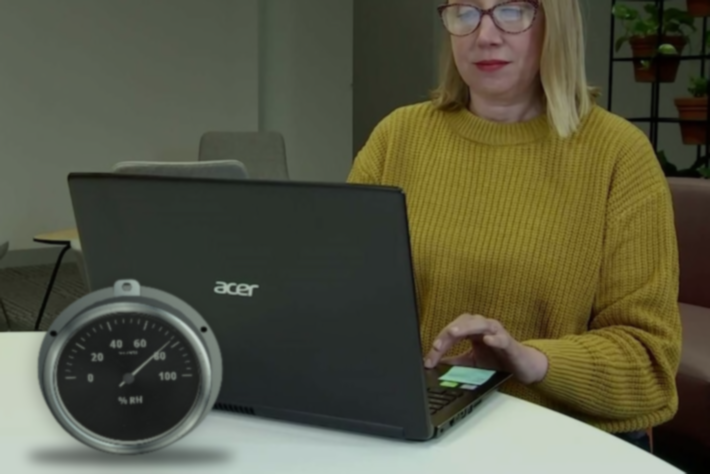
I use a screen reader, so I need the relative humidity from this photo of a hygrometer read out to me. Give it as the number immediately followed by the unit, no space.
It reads 76%
